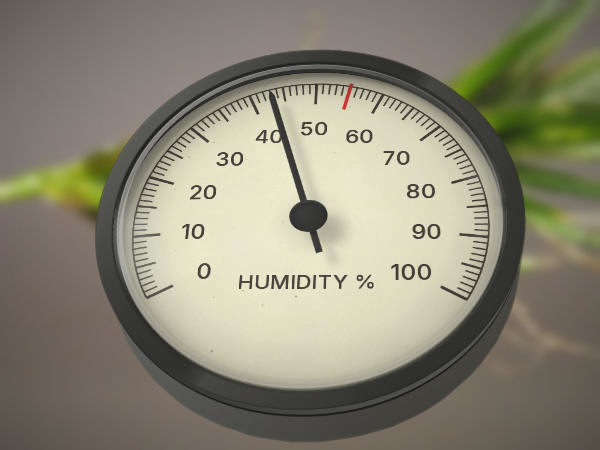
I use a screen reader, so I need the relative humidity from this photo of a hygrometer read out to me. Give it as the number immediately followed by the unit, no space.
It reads 43%
